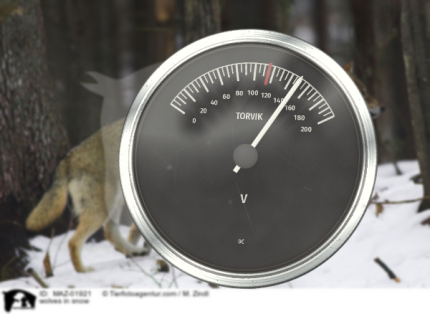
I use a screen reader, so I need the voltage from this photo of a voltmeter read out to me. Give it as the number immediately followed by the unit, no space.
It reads 150V
